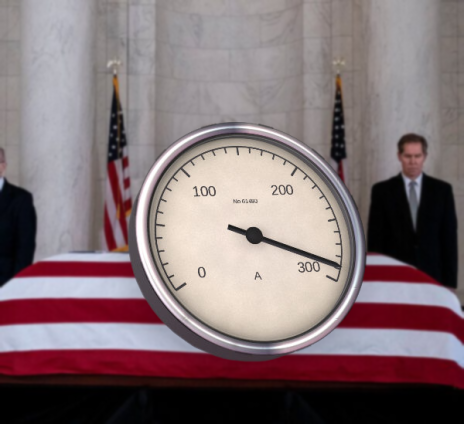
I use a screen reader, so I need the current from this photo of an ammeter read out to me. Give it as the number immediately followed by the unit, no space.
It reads 290A
